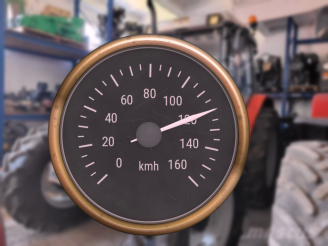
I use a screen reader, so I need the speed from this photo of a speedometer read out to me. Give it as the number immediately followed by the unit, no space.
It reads 120km/h
